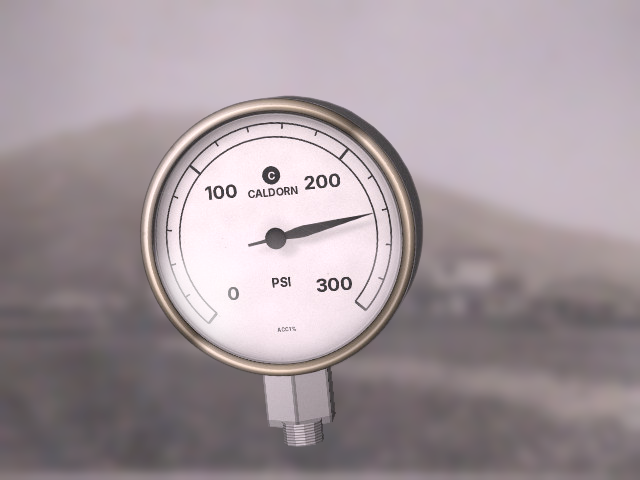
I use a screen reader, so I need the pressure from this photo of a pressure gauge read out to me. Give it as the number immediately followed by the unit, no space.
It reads 240psi
